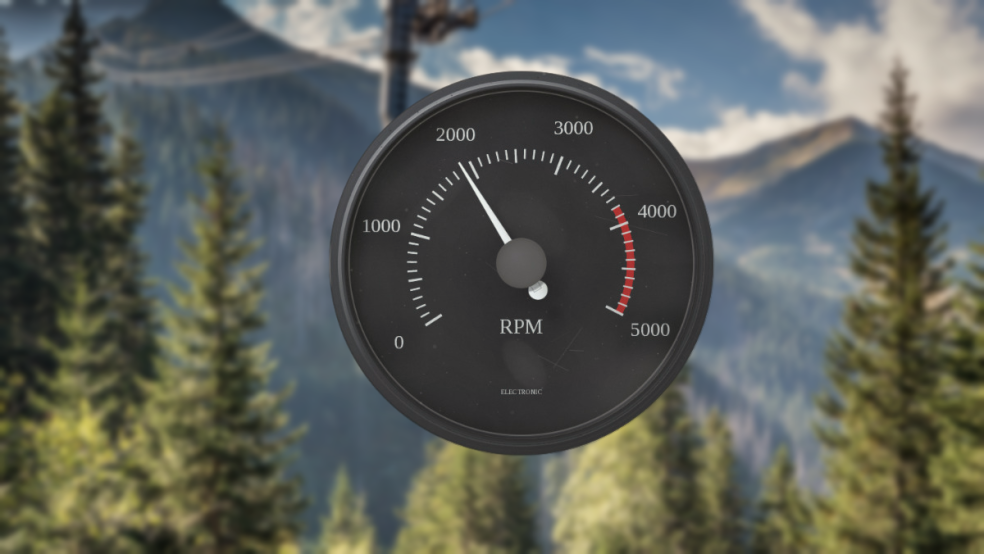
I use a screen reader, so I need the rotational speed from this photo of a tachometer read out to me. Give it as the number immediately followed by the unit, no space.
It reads 1900rpm
